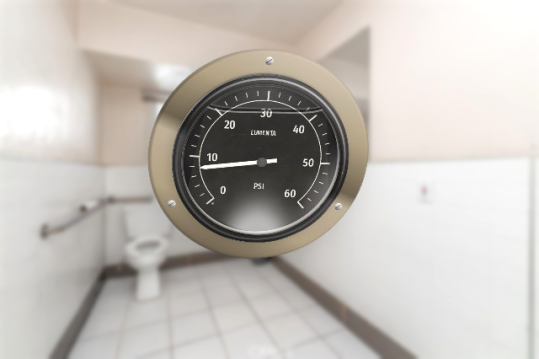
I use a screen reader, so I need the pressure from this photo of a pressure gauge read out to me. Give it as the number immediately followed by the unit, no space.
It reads 8psi
